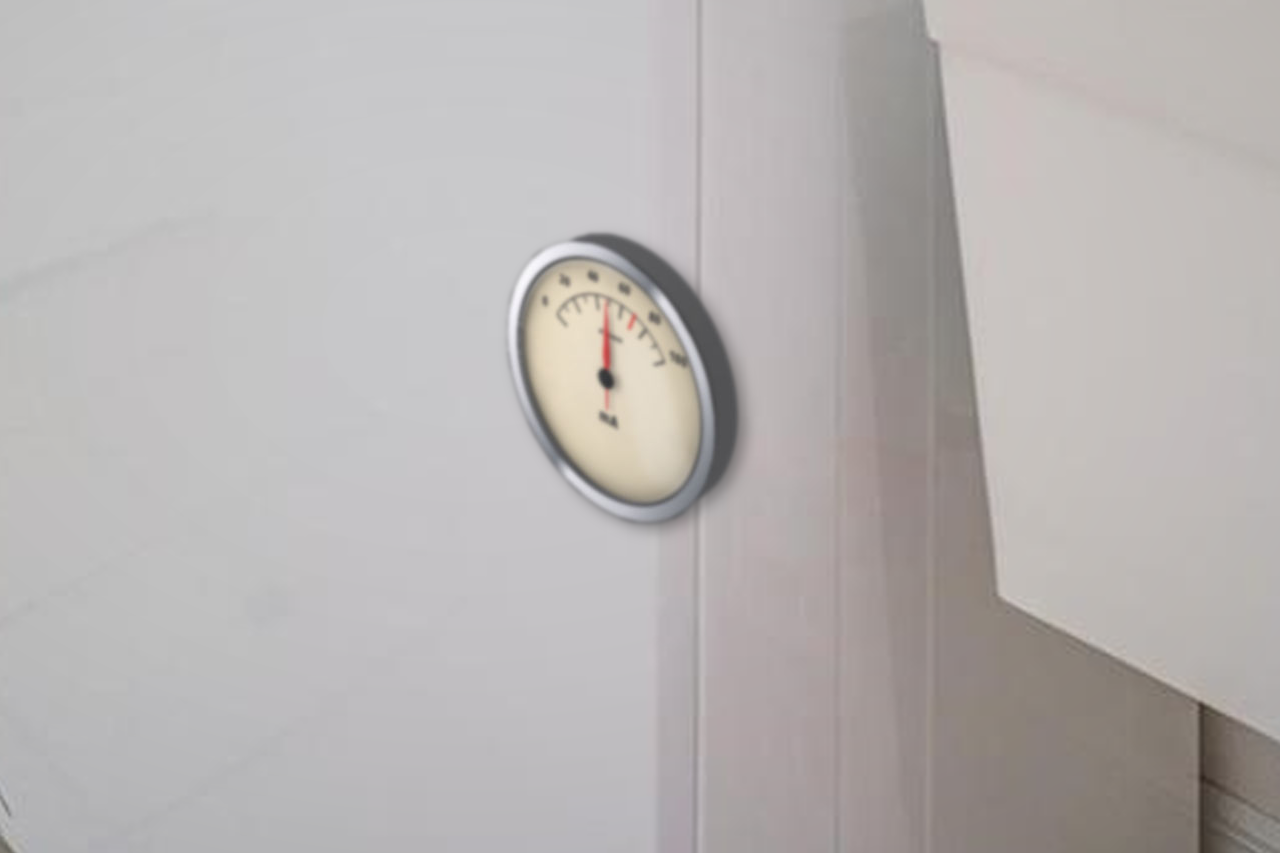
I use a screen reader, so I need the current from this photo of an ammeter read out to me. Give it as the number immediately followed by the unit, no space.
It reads 50mA
